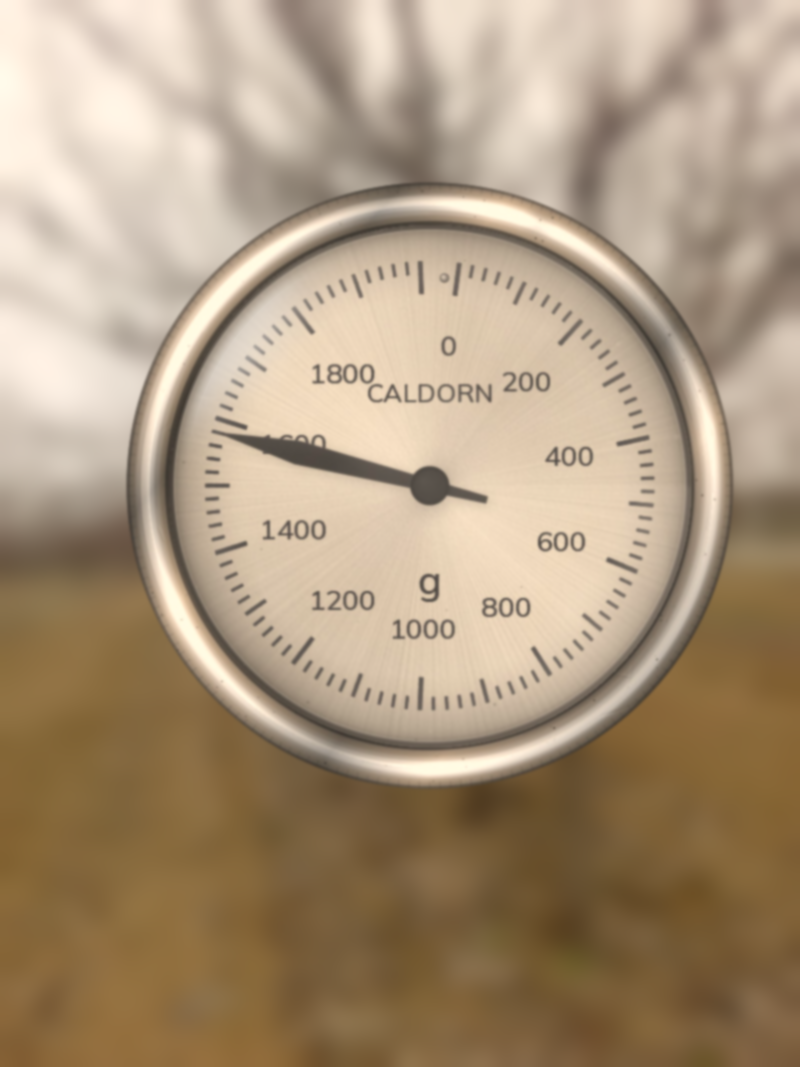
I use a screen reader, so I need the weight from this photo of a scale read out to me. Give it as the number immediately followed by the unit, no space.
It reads 1580g
